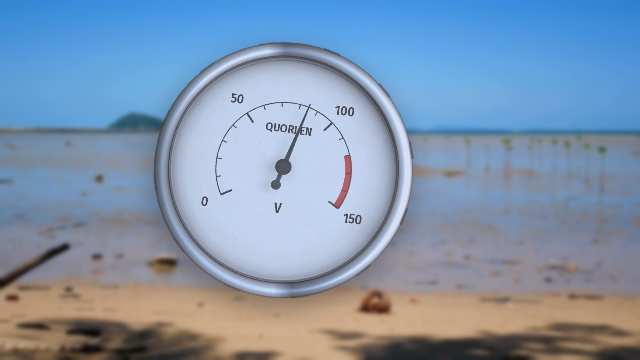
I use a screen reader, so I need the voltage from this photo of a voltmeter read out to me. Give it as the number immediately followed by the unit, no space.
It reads 85V
